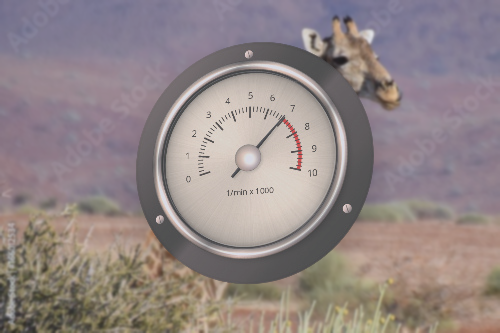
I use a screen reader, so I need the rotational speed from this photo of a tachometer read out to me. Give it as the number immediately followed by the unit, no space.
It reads 7000rpm
